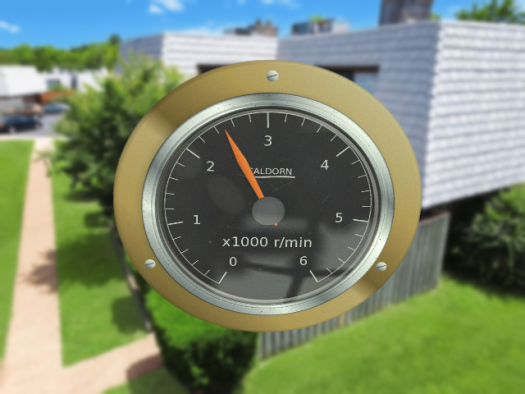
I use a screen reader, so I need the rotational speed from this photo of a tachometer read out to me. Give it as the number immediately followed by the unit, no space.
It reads 2500rpm
